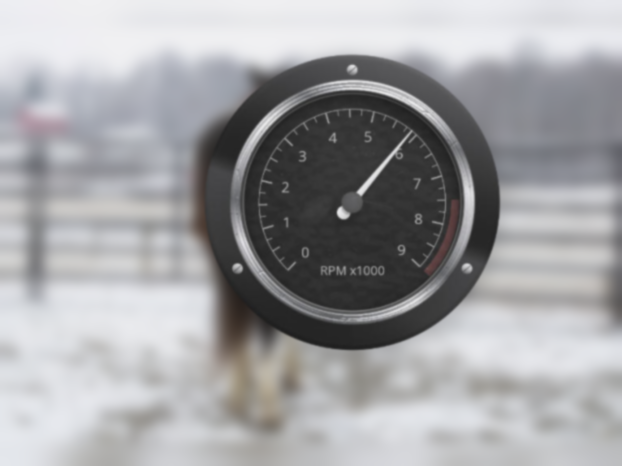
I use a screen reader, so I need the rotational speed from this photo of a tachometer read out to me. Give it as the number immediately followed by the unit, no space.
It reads 5875rpm
